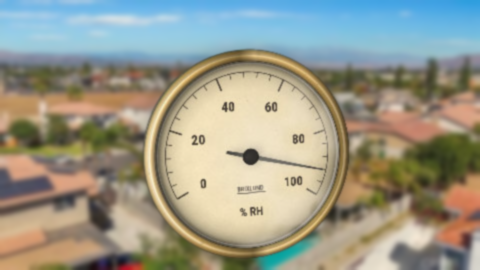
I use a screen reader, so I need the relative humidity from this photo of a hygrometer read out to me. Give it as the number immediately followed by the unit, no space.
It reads 92%
